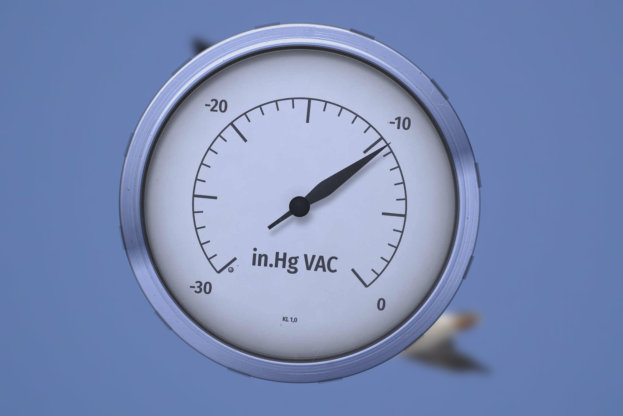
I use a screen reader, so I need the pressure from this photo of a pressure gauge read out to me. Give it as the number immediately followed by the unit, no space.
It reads -9.5inHg
